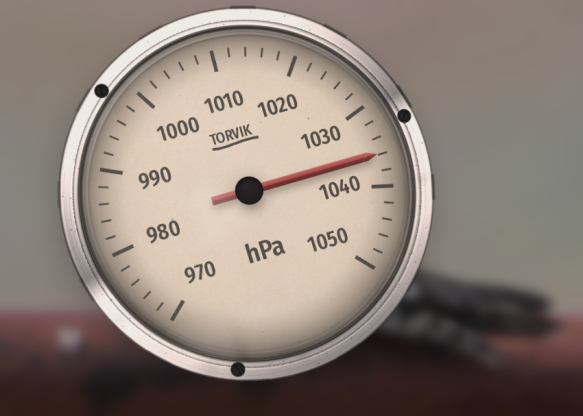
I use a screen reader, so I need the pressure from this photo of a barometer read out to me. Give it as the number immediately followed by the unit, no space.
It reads 1036hPa
